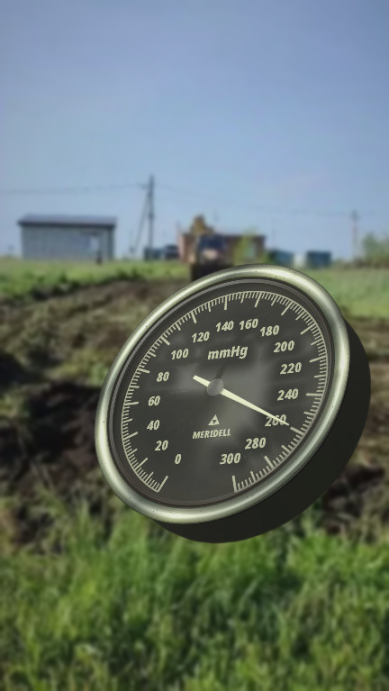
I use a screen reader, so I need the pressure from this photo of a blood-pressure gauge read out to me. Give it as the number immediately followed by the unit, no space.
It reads 260mmHg
